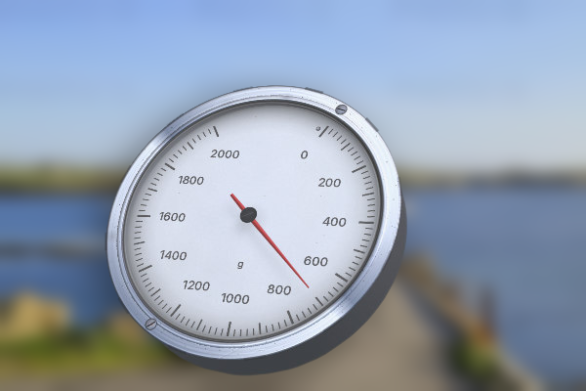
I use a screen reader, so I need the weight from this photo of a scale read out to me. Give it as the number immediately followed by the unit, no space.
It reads 700g
